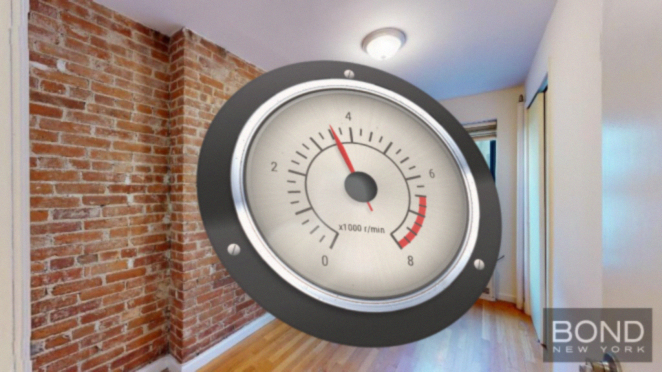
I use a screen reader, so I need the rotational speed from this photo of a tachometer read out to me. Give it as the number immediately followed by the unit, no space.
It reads 3500rpm
